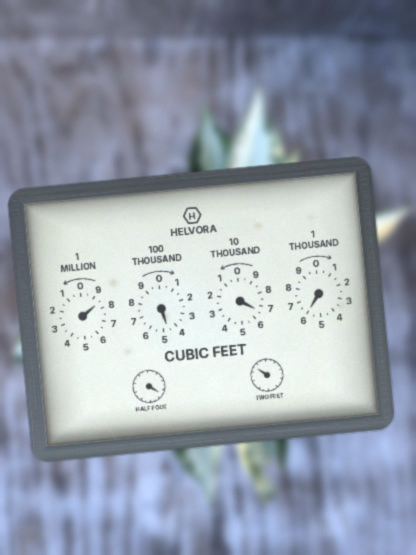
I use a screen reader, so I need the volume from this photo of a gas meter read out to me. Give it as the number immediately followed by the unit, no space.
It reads 846600ft³
